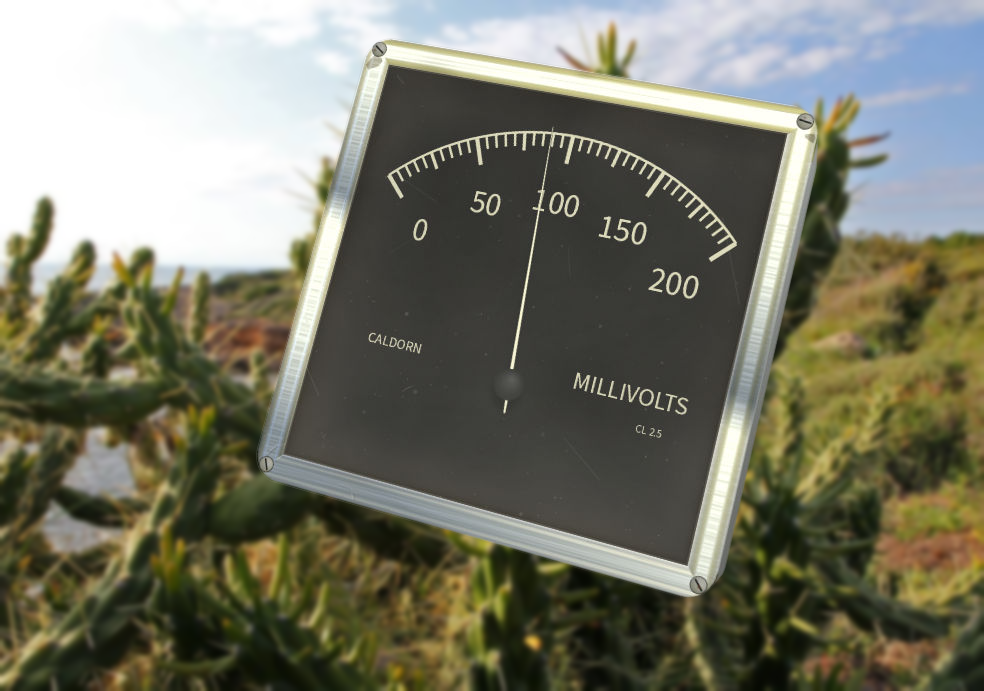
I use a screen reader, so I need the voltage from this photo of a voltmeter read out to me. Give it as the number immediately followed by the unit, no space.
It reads 90mV
